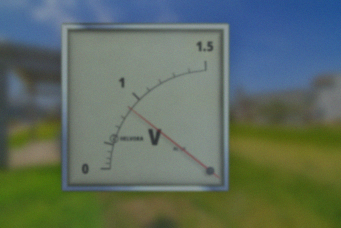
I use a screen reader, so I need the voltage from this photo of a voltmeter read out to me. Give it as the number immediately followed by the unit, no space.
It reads 0.9V
